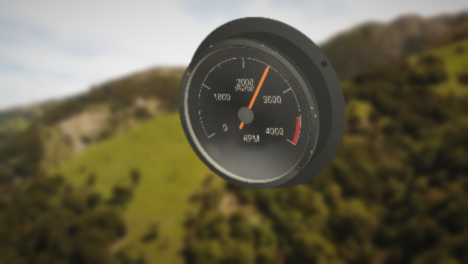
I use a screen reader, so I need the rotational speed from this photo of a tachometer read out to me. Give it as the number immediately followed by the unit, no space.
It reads 2500rpm
